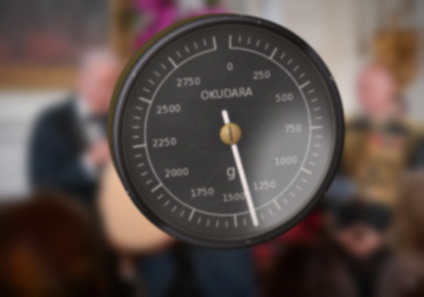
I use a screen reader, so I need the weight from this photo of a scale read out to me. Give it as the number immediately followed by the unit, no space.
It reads 1400g
